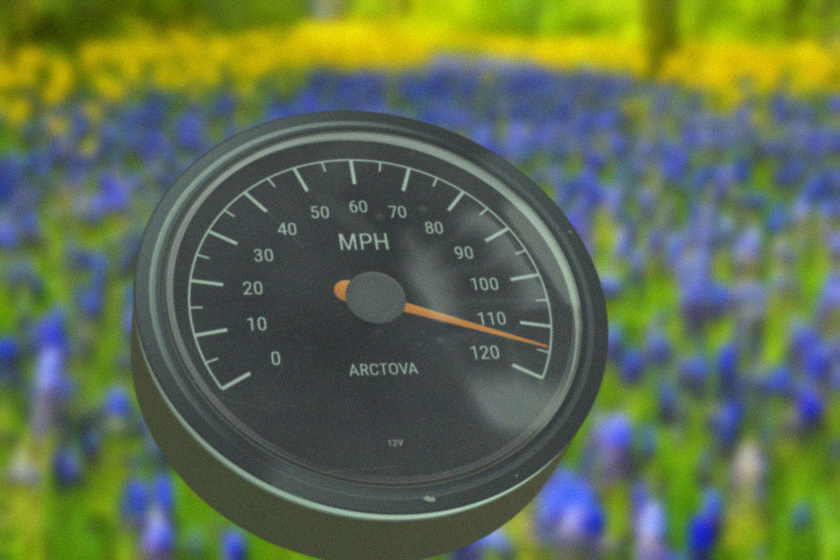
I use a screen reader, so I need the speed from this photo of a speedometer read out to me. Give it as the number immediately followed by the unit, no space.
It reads 115mph
